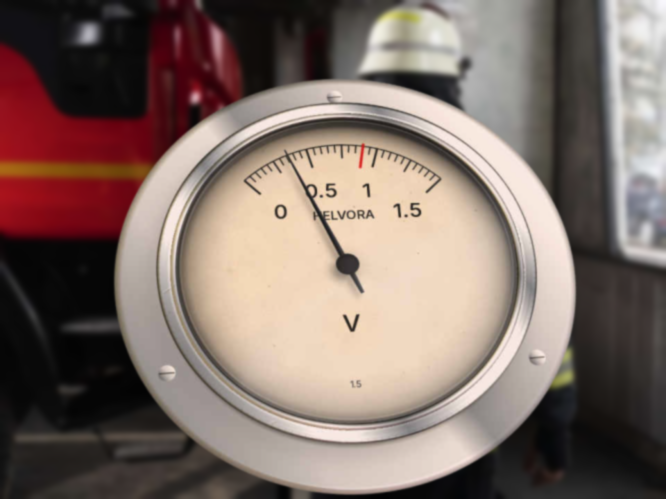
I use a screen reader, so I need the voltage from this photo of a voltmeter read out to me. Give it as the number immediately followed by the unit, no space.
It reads 0.35V
